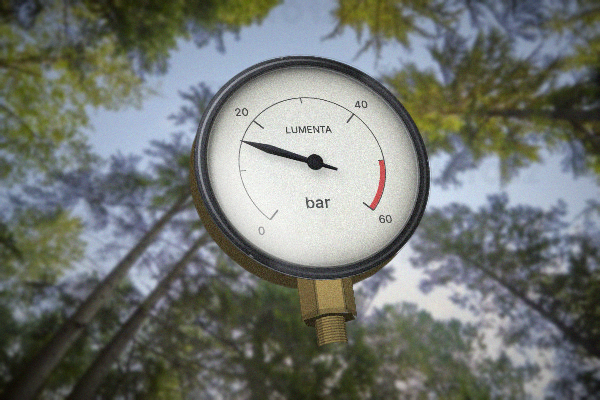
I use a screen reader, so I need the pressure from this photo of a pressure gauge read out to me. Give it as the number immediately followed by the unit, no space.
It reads 15bar
